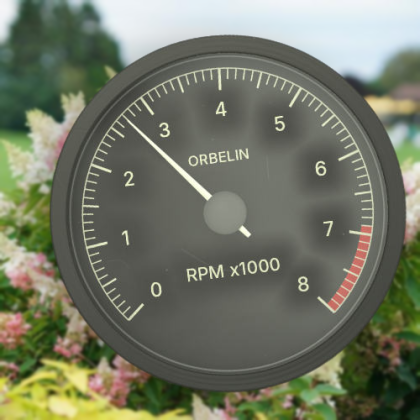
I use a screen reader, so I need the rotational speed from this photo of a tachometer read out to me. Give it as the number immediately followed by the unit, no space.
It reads 2700rpm
